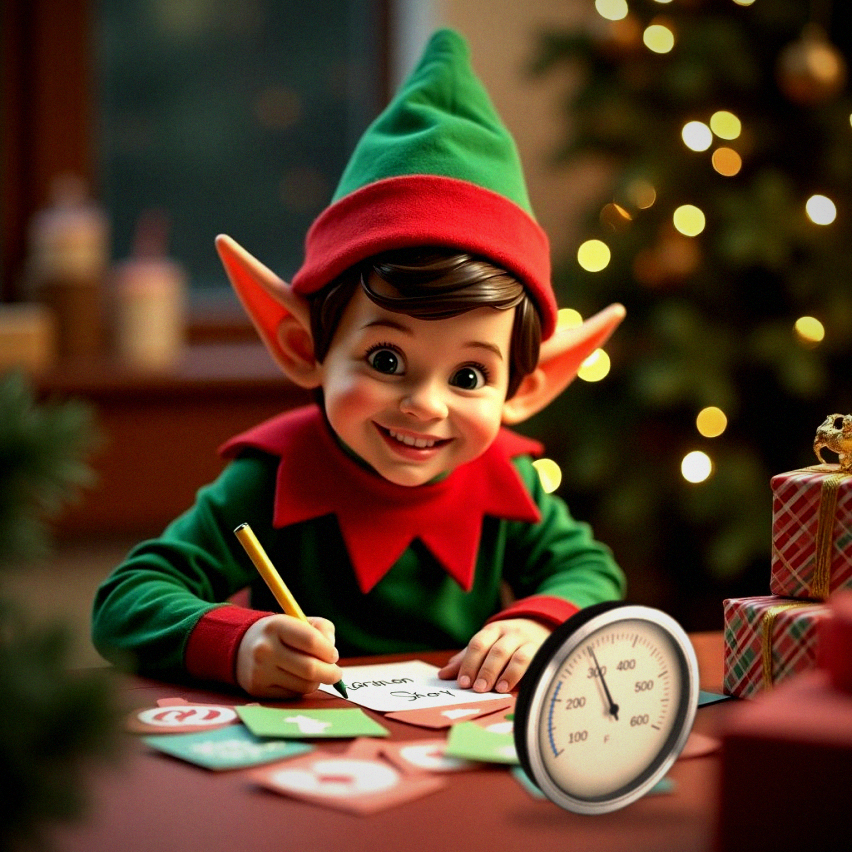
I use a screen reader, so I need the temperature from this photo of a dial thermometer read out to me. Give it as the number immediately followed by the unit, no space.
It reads 300°F
